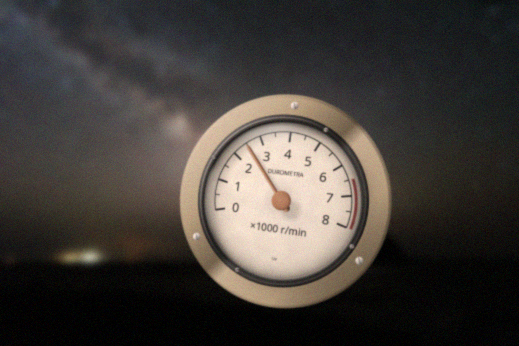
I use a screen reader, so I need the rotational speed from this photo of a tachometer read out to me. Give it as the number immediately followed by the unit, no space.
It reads 2500rpm
